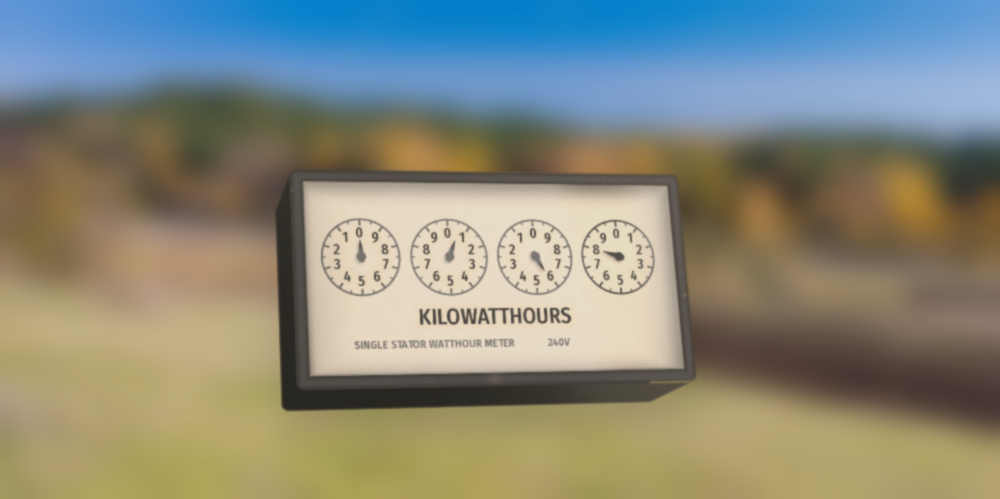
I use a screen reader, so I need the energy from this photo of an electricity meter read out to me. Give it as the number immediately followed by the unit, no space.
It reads 58kWh
